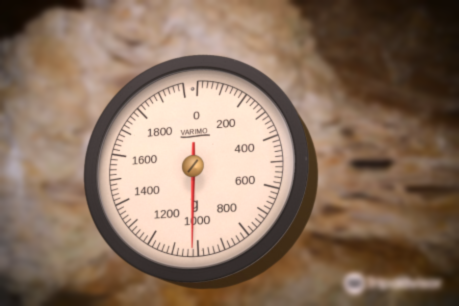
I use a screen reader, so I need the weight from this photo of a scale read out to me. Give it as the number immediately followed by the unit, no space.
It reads 1020g
